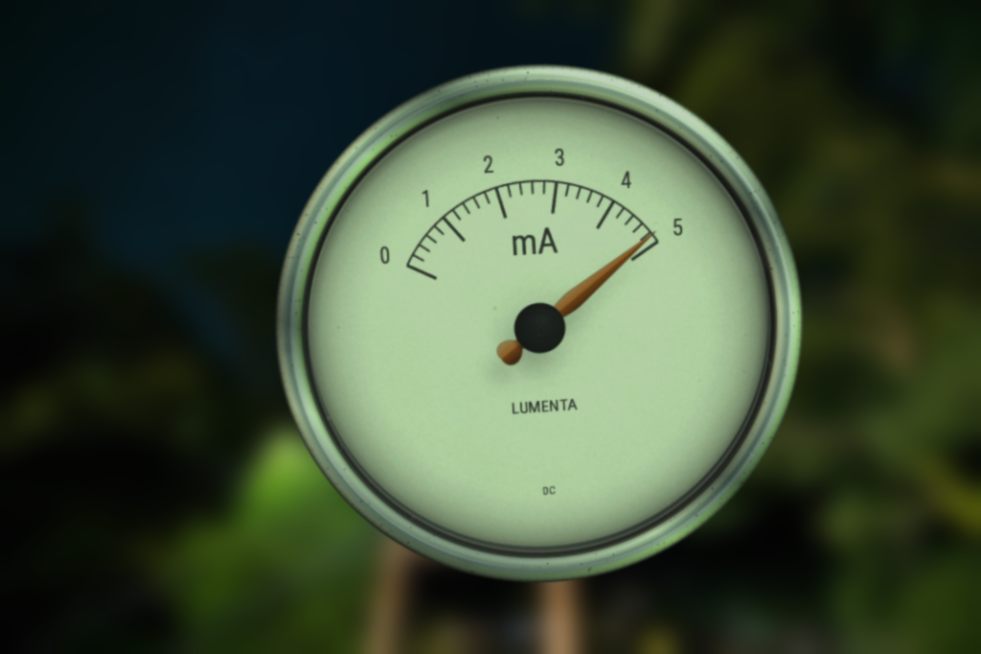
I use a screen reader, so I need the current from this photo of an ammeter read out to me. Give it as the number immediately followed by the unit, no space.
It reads 4.8mA
